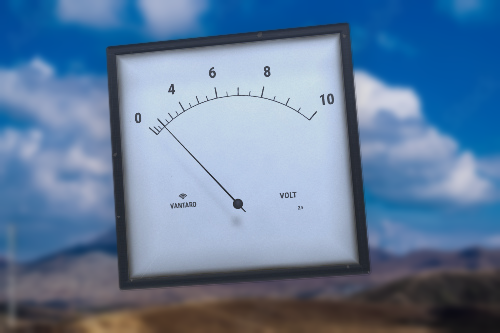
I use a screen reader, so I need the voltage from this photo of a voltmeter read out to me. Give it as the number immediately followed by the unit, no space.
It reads 2V
